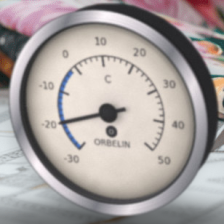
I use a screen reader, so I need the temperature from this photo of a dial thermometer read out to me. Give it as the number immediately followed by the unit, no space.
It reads -20°C
